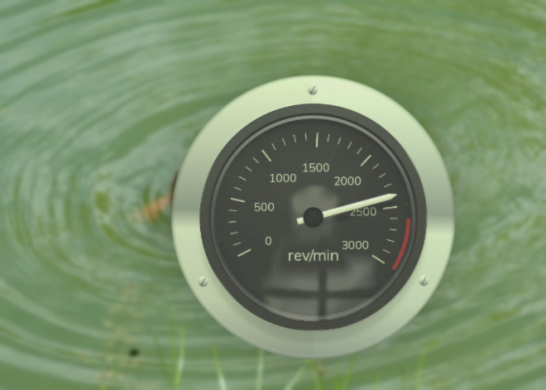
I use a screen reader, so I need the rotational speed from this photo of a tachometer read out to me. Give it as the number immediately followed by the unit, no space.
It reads 2400rpm
